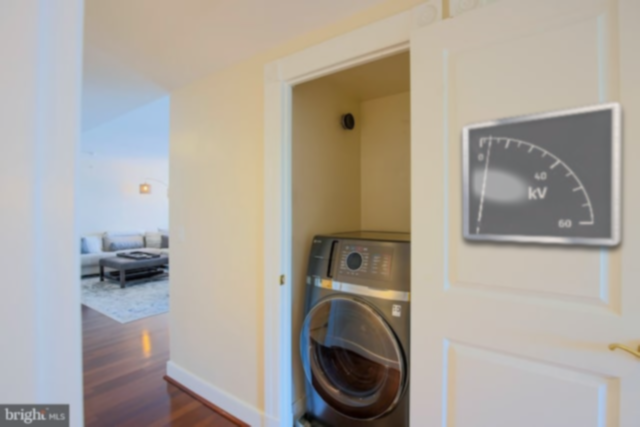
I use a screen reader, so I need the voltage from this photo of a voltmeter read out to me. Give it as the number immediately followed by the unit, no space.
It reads 10kV
